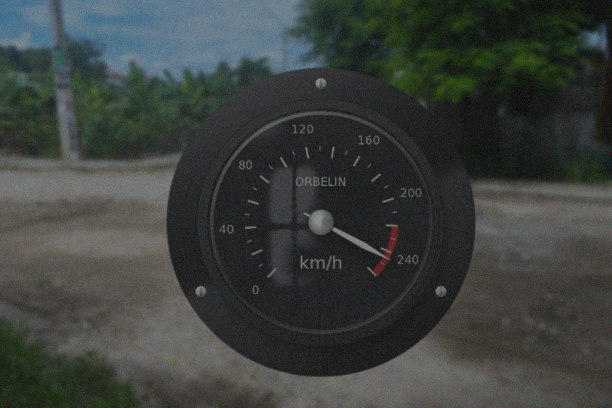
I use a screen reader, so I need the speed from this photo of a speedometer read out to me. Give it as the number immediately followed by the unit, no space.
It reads 245km/h
